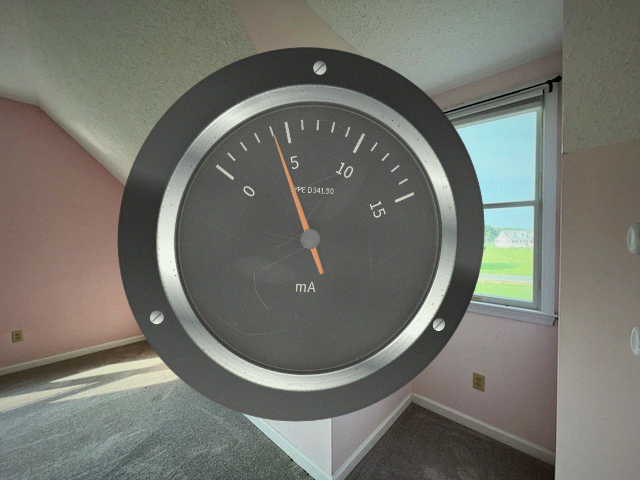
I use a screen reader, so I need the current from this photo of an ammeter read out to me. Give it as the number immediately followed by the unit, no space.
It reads 4mA
